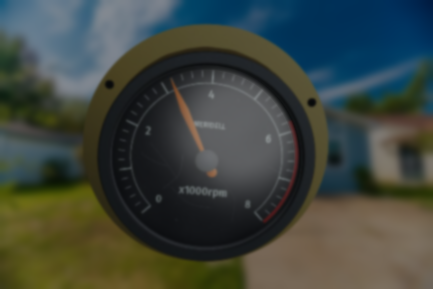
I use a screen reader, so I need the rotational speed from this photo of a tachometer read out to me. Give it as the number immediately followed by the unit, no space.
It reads 3200rpm
